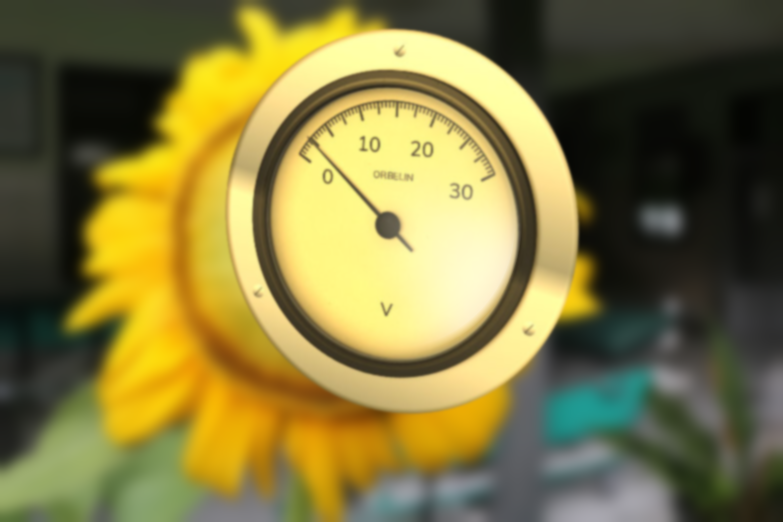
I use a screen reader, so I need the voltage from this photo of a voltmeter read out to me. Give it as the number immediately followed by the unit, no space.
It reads 2.5V
